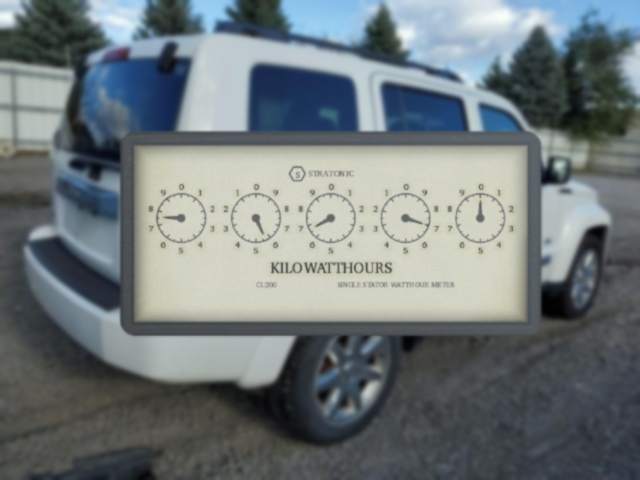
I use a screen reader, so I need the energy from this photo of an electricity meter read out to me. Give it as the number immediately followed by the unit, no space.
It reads 75670kWh
